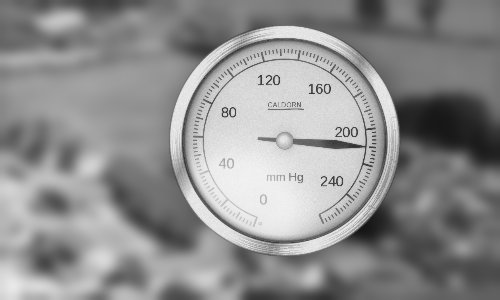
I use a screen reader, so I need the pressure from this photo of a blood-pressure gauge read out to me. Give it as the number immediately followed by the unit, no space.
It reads 210mmHg
